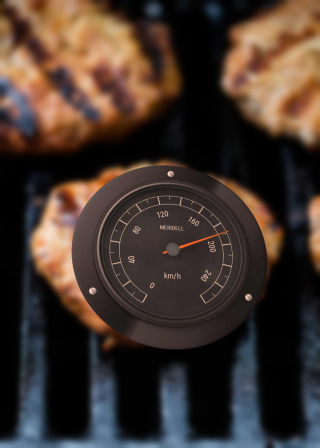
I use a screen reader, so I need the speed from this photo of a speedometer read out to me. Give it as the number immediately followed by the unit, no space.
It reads 190km/h
